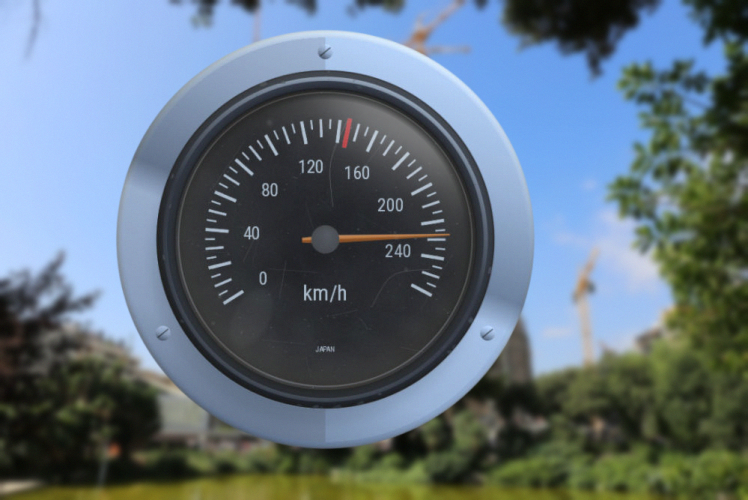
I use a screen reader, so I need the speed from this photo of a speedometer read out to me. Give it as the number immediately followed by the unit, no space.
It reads 227.5km/h
